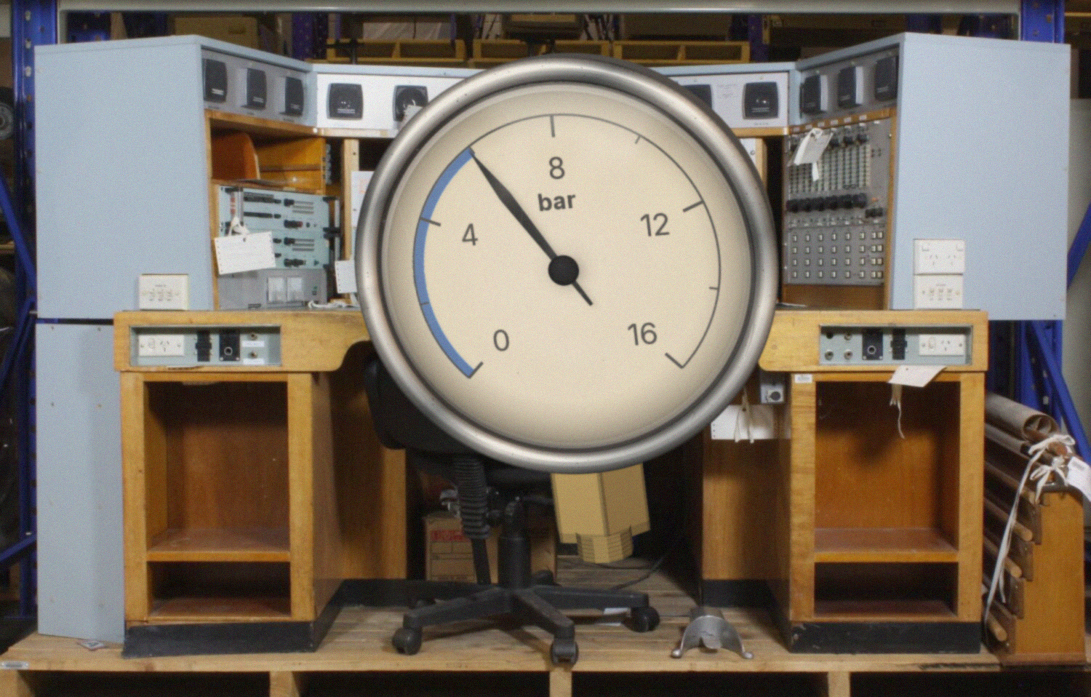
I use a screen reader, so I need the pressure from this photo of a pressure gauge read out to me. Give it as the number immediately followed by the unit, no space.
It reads 6bar
